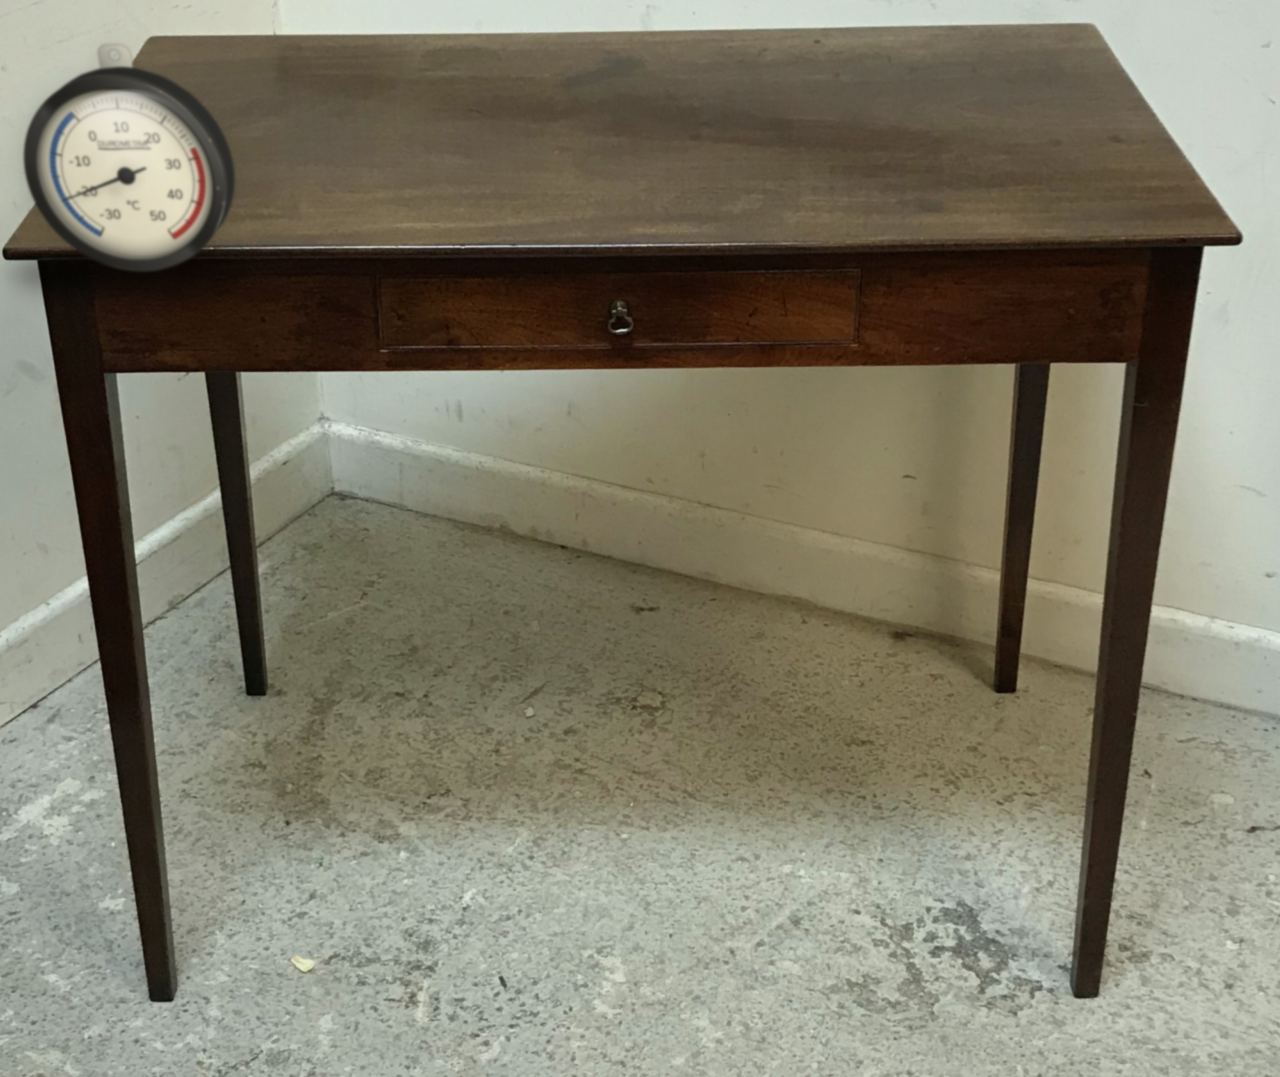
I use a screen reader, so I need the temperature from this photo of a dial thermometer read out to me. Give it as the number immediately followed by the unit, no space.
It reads -20°C
